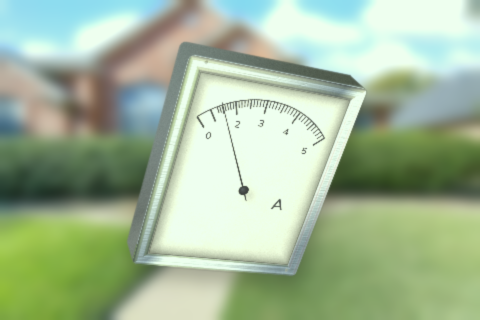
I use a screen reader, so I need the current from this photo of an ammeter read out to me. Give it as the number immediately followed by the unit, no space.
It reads 1.5A
